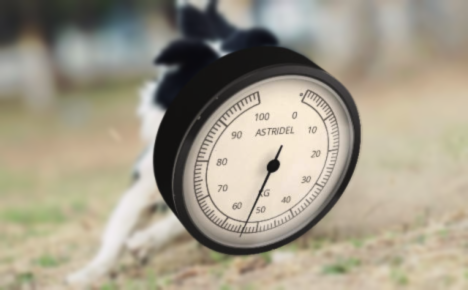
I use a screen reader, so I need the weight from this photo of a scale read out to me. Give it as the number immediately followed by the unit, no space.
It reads 55kg
